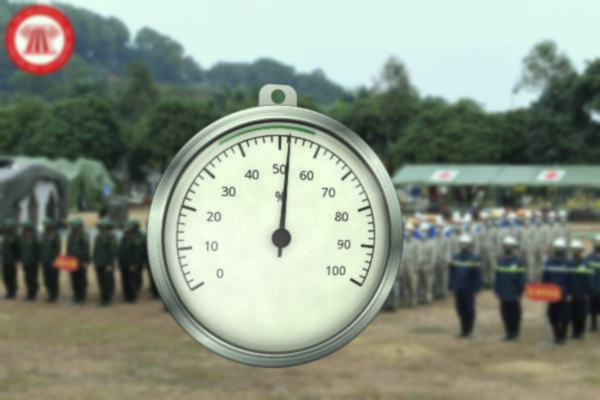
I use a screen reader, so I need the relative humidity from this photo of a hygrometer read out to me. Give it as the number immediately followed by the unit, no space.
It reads 52%
